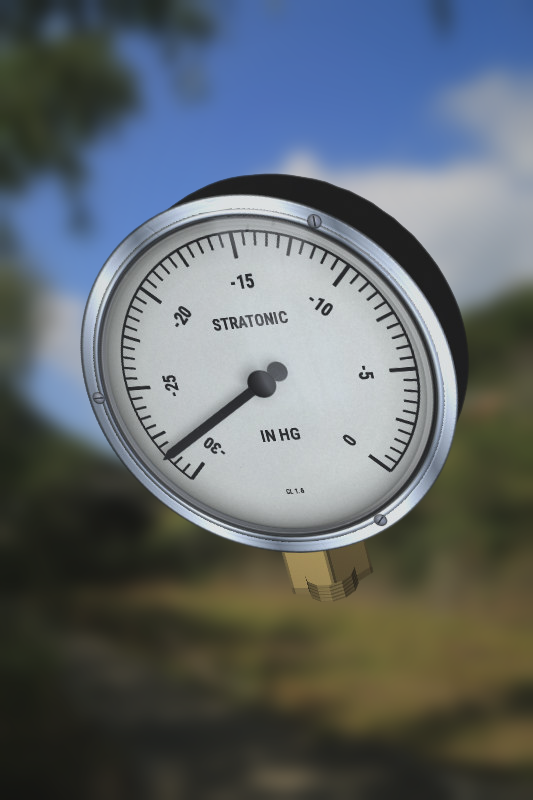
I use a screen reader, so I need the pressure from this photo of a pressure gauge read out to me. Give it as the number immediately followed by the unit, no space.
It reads -28.5inHg
